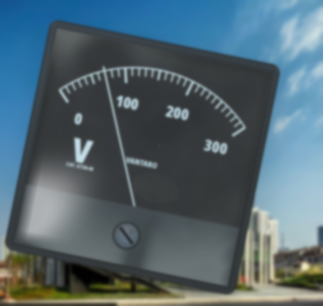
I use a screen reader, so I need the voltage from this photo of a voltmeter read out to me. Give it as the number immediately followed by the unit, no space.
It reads 70V
